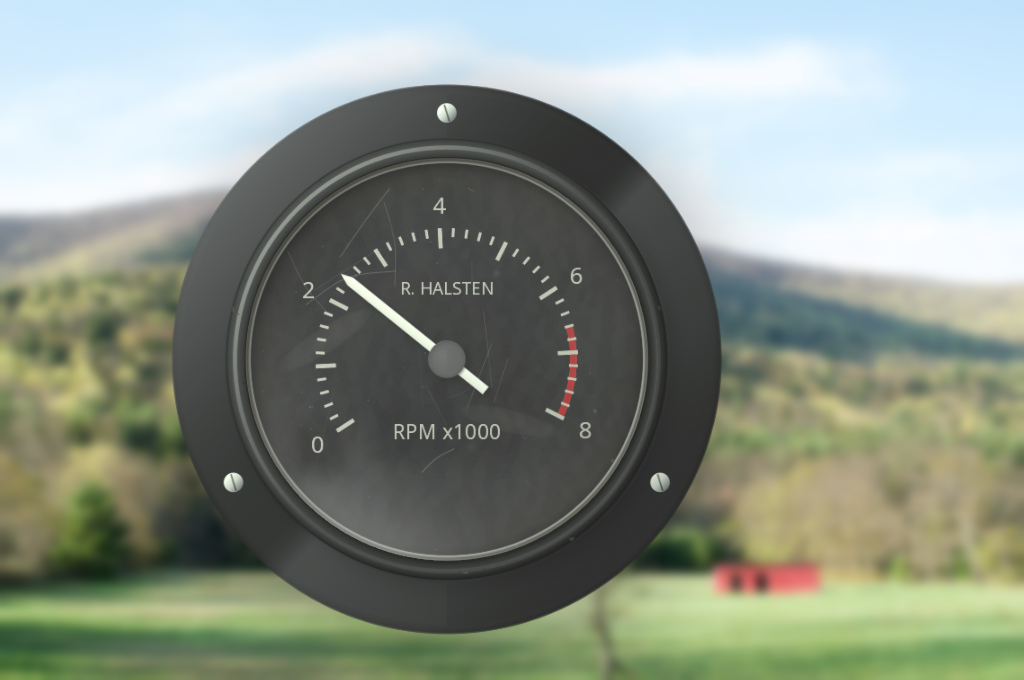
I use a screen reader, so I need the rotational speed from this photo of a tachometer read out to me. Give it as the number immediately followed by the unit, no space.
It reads 2400rpm
